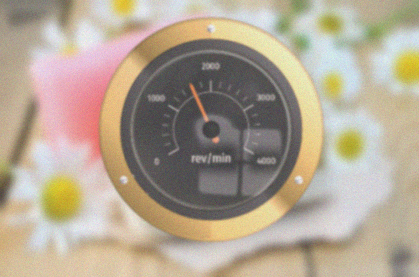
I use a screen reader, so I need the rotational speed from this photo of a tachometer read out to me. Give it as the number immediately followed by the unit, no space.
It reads 1600rpm
